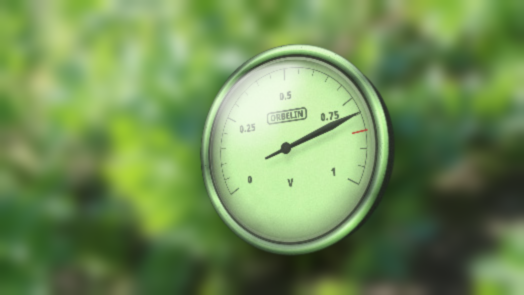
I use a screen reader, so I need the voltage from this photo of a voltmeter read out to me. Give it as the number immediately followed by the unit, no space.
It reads 0.8V
